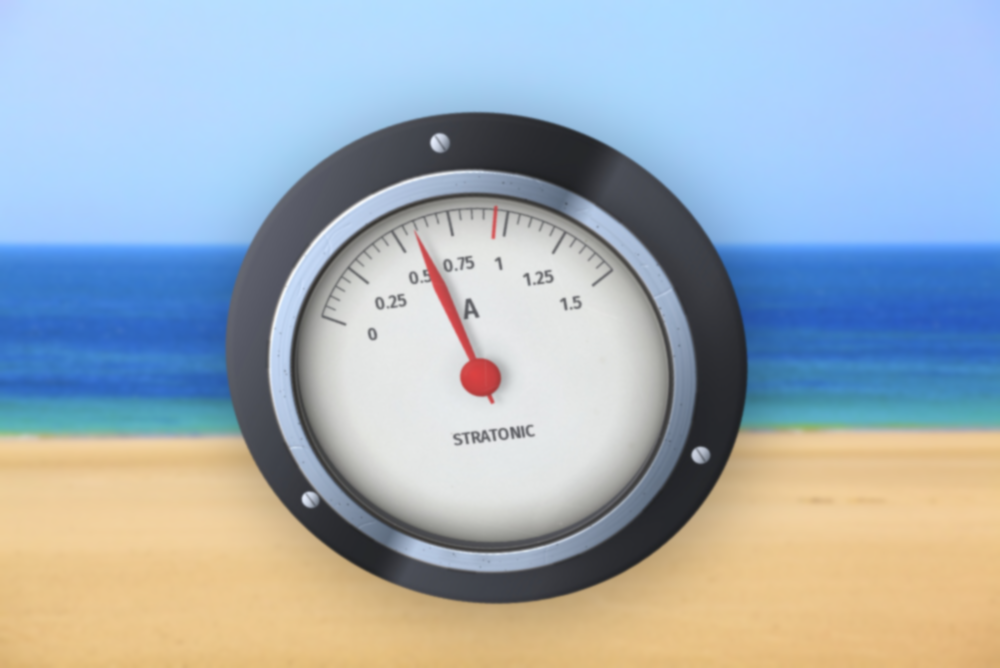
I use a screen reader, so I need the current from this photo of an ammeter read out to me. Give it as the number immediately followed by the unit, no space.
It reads 0.6A
